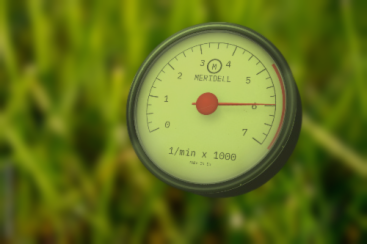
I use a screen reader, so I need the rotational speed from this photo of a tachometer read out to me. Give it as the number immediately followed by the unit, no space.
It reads 6000rpm
